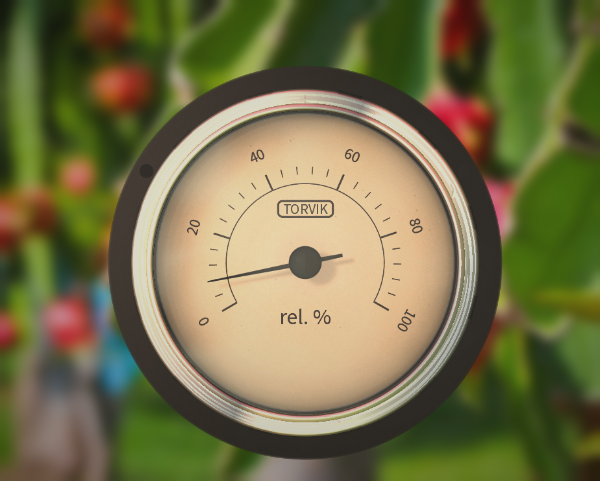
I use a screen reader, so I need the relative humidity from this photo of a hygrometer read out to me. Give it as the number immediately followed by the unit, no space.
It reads 8%
